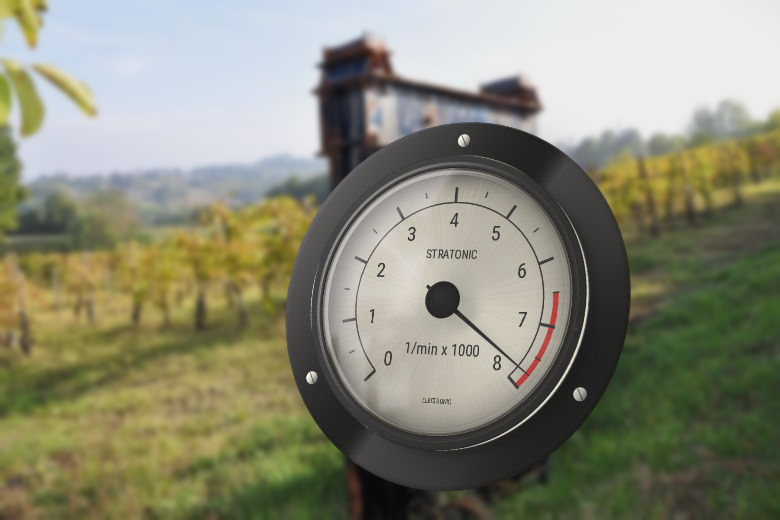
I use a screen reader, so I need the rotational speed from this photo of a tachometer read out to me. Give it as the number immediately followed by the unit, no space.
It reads 7750rpm
